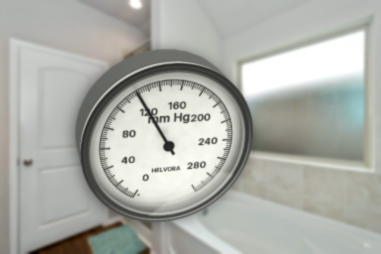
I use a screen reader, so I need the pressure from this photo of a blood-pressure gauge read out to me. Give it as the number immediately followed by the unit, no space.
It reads 120mmHg
